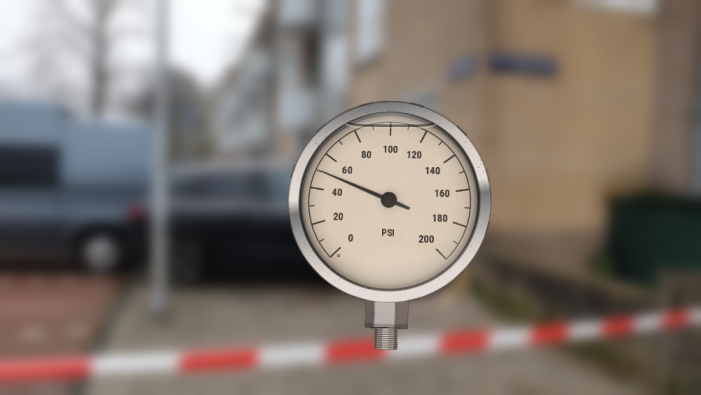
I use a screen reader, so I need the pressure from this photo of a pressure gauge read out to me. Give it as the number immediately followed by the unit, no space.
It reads 50psi
